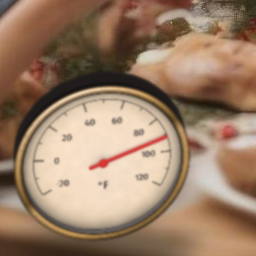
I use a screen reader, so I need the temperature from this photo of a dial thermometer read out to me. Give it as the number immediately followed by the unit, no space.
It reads 90°F
